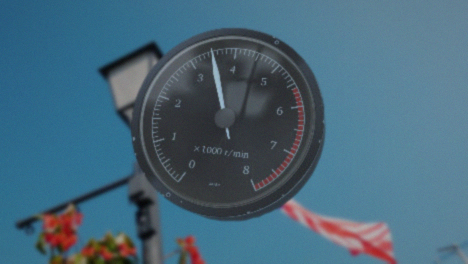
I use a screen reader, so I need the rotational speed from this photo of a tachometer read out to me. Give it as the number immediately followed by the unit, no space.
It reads 3500rpm
